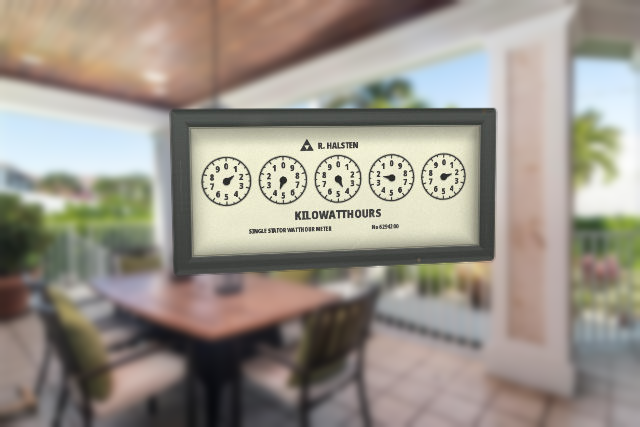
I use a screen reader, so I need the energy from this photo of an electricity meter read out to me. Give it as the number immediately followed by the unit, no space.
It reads 14422kWh
